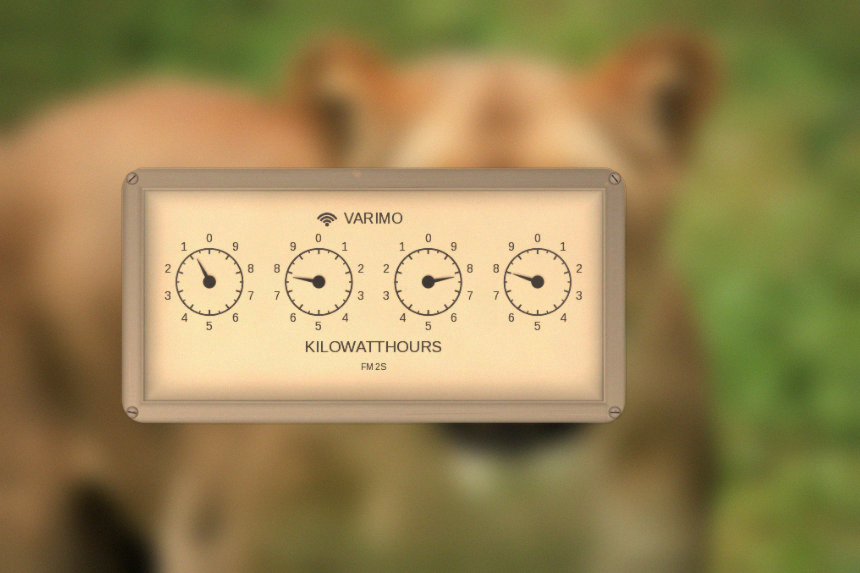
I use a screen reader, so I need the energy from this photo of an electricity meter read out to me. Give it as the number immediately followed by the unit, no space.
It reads 778kWh
